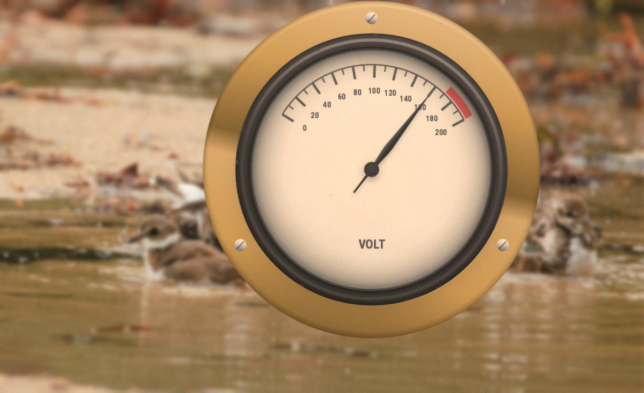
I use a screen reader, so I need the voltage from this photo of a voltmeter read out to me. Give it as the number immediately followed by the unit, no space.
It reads 160V
